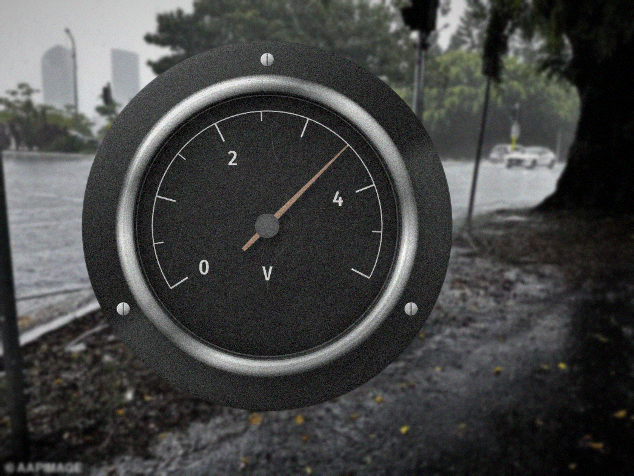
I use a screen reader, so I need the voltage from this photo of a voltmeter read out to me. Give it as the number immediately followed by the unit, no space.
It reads 3.5V
